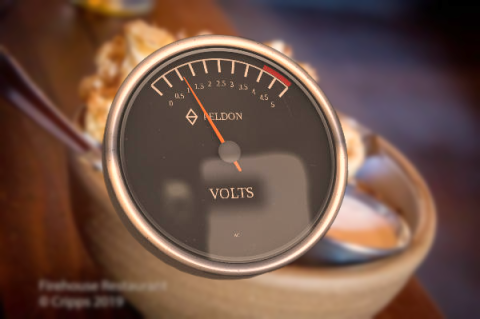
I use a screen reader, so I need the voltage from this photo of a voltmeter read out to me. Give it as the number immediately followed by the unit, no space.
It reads 1V
